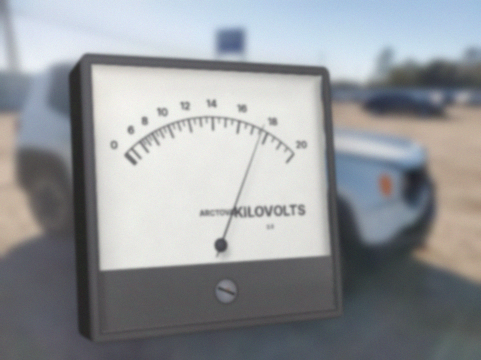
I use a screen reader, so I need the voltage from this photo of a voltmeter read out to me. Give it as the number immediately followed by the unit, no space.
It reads 17.5kV
